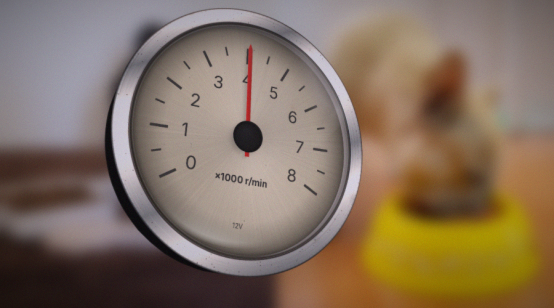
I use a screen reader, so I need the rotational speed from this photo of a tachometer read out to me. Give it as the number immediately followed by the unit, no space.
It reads 4000rpm
